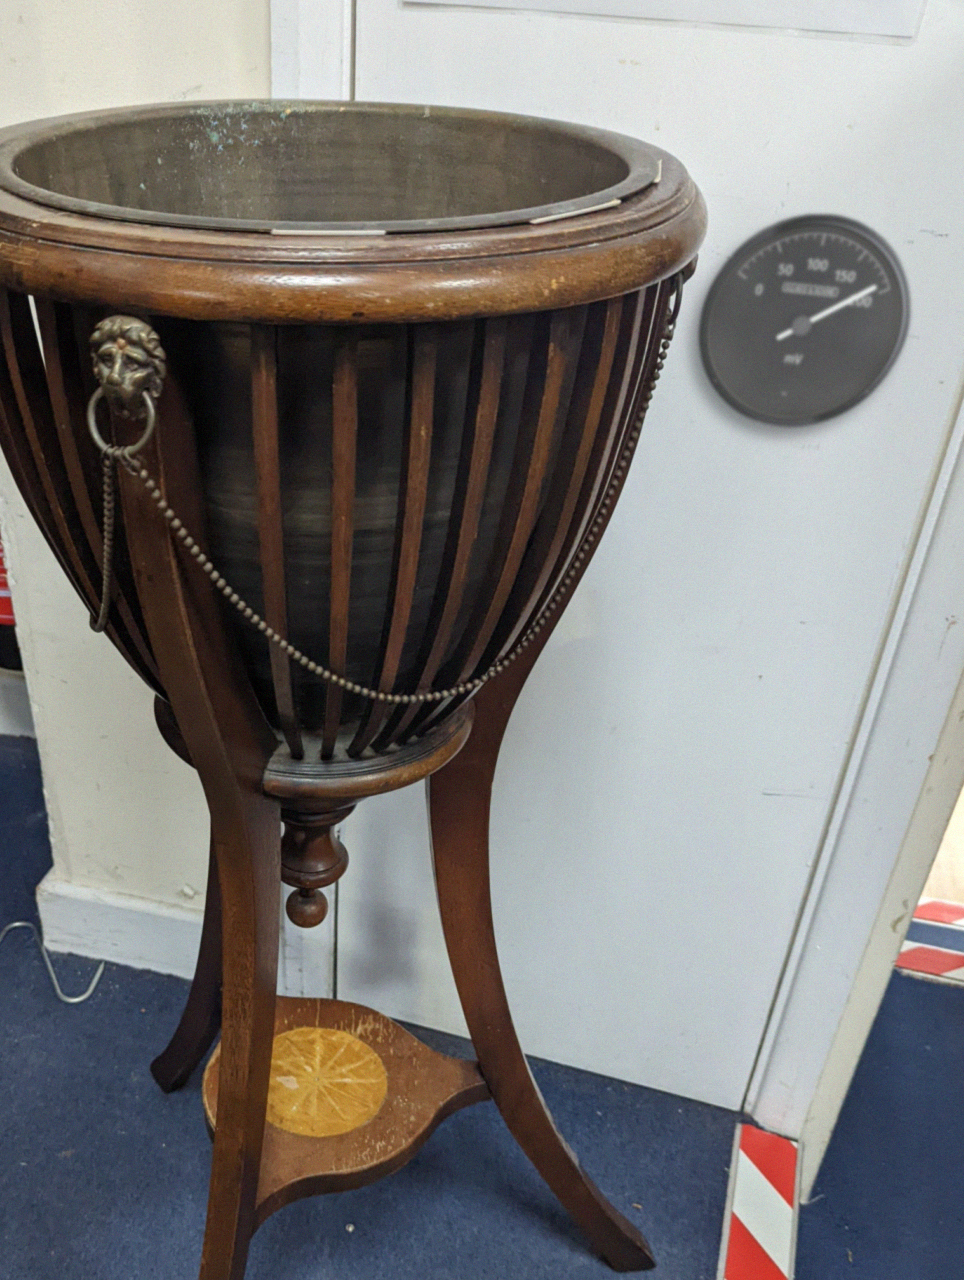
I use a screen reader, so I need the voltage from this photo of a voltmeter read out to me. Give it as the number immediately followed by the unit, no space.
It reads 190mV
